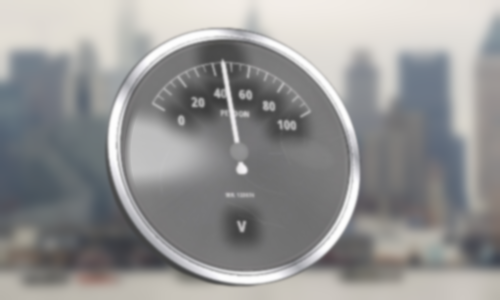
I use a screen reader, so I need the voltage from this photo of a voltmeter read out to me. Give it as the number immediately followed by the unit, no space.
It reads 45V
